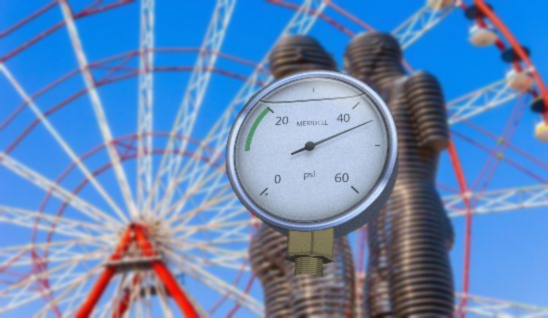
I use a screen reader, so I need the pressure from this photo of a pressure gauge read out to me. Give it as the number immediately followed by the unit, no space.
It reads 45psi
